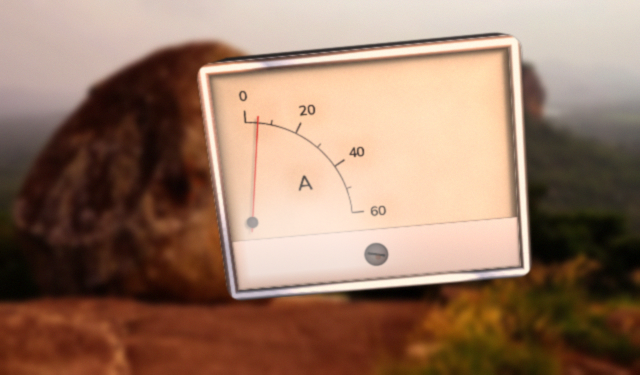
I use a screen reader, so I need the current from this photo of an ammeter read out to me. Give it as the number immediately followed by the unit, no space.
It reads 5A
